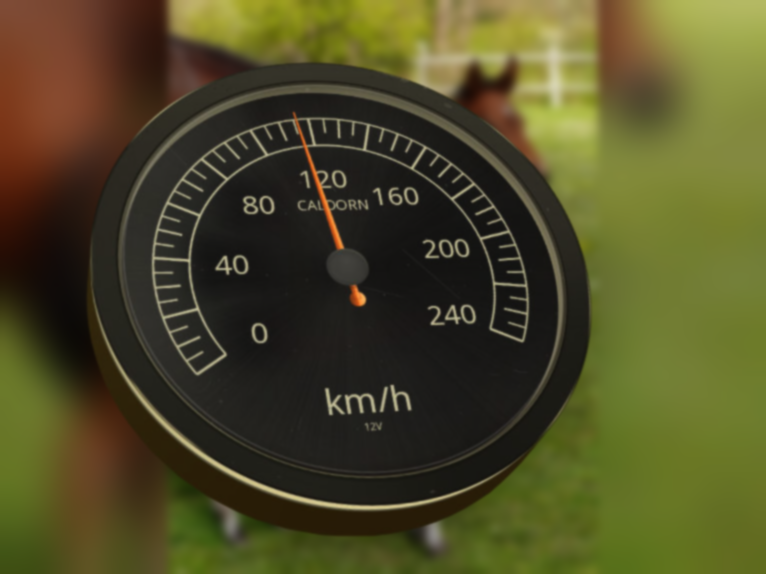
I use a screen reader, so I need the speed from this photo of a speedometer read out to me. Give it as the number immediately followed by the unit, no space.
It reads 115km/h
